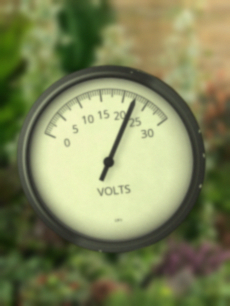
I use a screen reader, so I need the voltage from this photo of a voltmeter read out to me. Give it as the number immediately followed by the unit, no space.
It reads 22.5V
